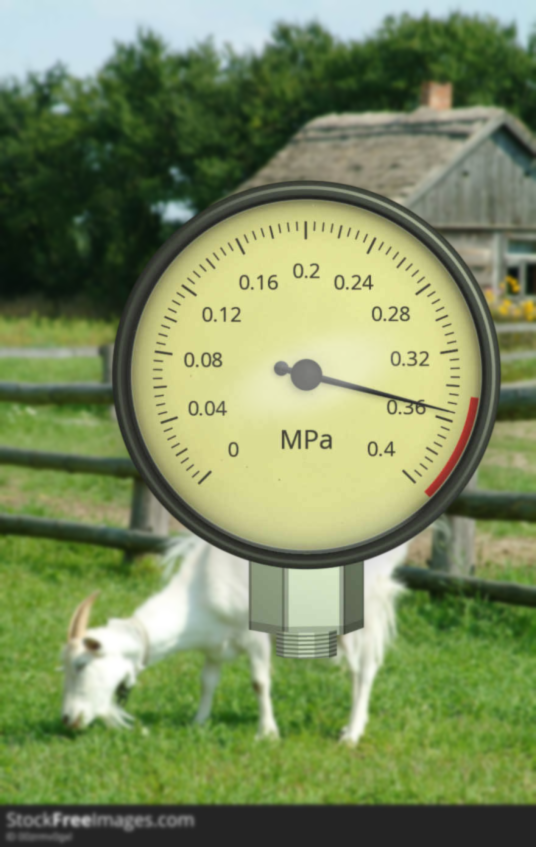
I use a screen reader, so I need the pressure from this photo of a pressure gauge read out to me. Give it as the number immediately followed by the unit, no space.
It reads 0.355MPa
